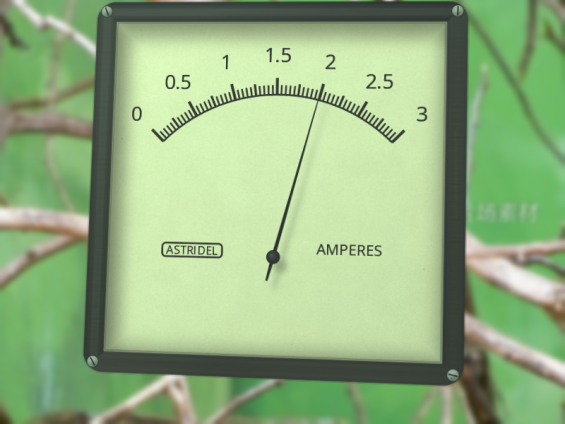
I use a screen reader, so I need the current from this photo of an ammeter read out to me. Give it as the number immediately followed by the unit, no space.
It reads 2A
